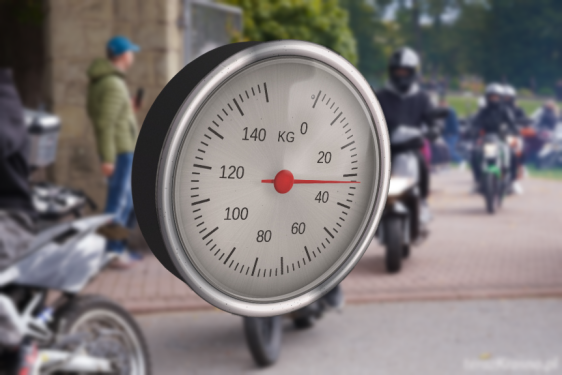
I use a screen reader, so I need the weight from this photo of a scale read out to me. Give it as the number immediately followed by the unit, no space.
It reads 32kg
